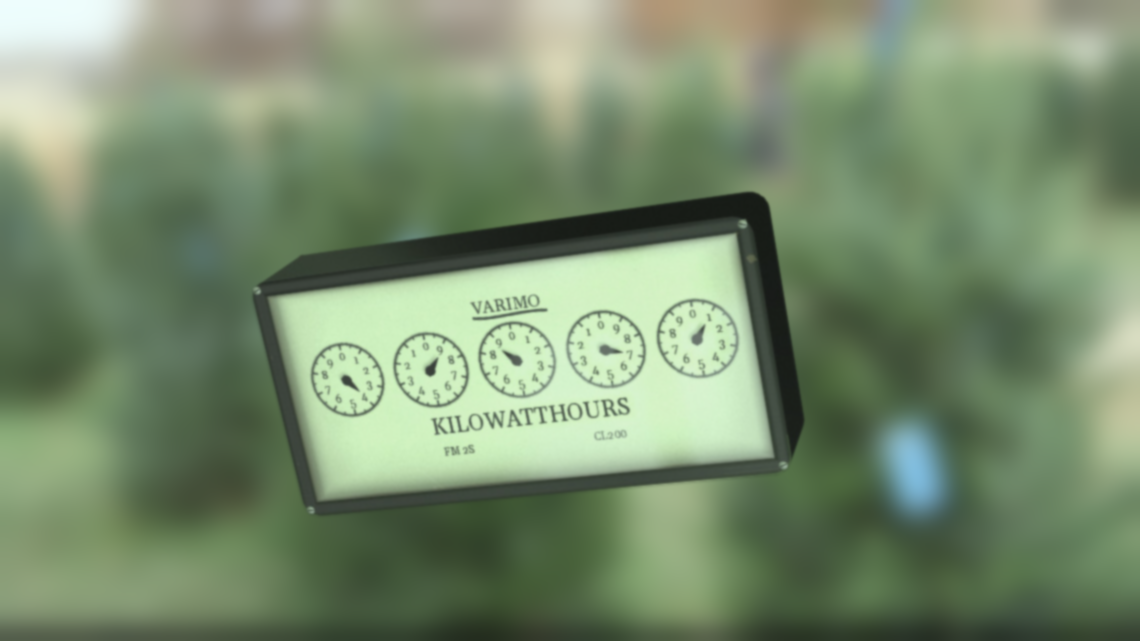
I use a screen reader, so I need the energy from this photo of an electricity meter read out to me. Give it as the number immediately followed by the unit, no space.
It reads 38871kWh
